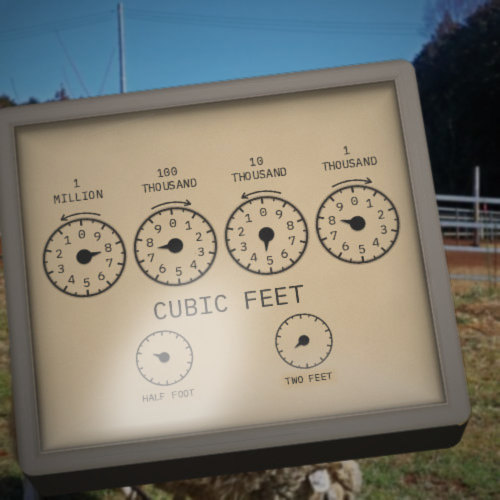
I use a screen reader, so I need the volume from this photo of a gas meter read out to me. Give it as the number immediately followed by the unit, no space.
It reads 774800ft³
